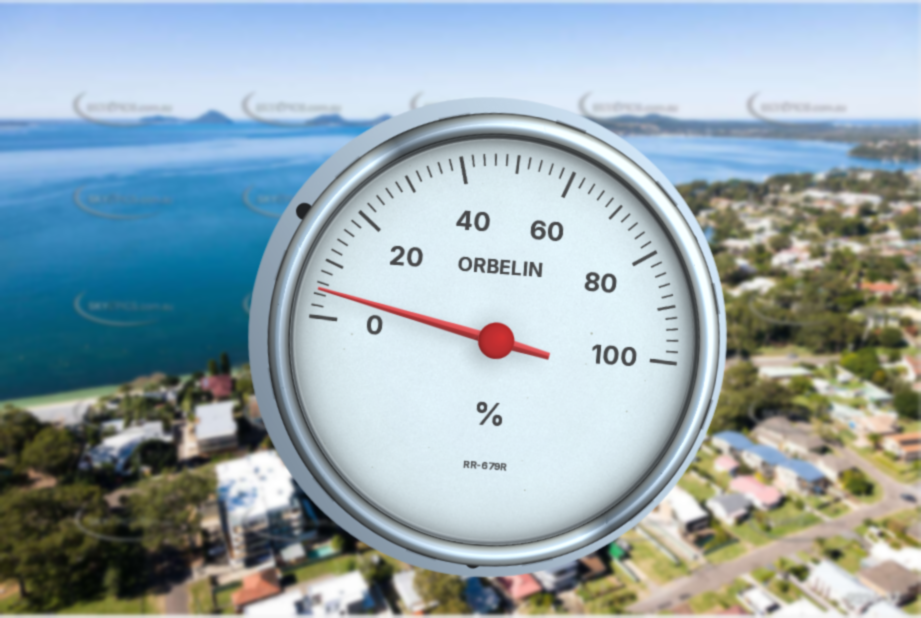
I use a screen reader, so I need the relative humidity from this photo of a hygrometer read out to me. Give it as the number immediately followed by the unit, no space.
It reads 5%
